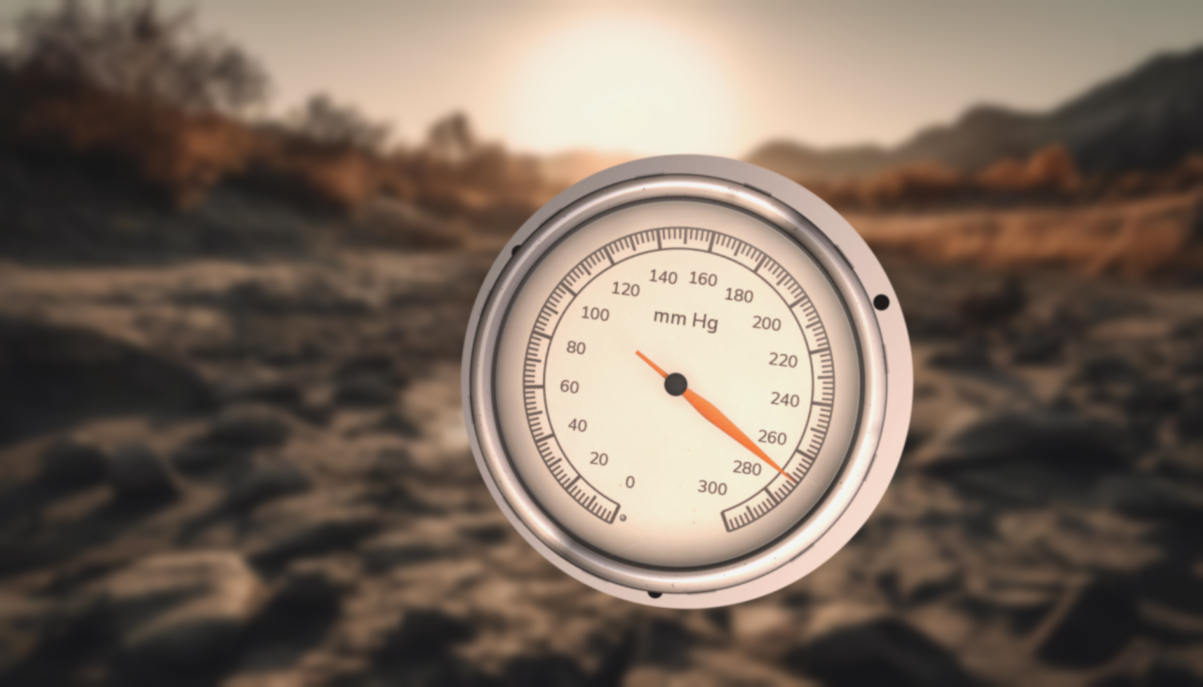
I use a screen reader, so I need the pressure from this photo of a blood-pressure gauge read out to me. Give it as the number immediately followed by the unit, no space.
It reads 270mmHg
